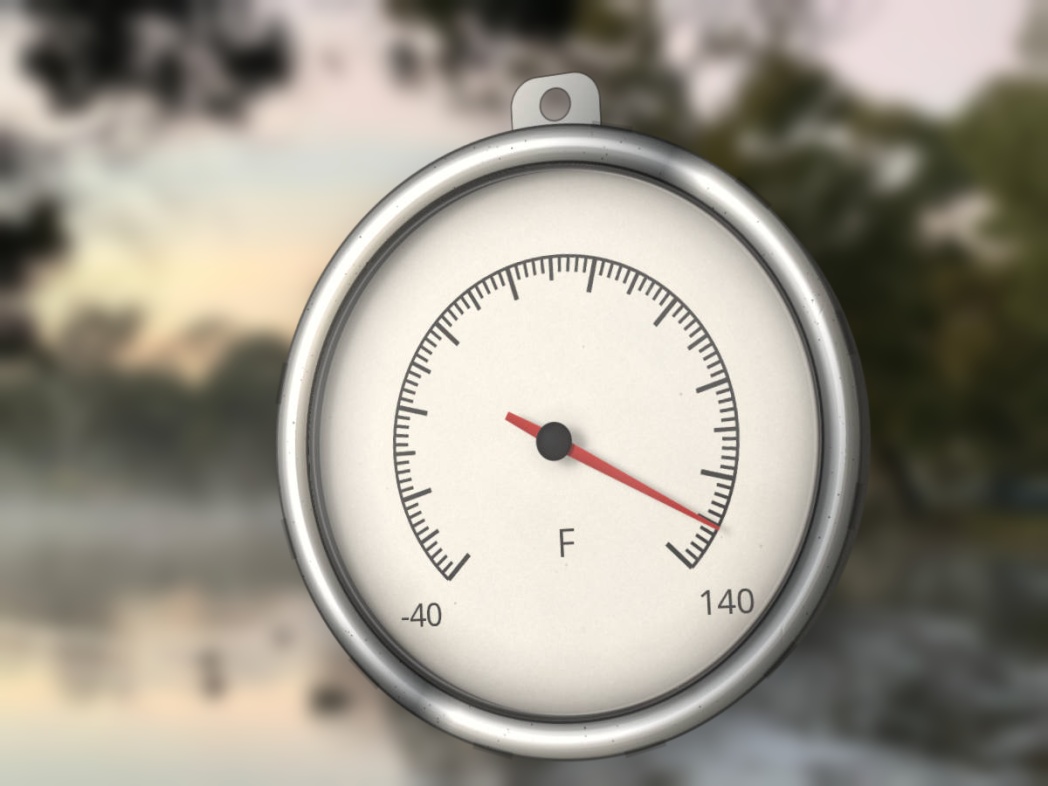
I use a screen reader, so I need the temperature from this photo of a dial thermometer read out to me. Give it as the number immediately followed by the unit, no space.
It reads 130°F
